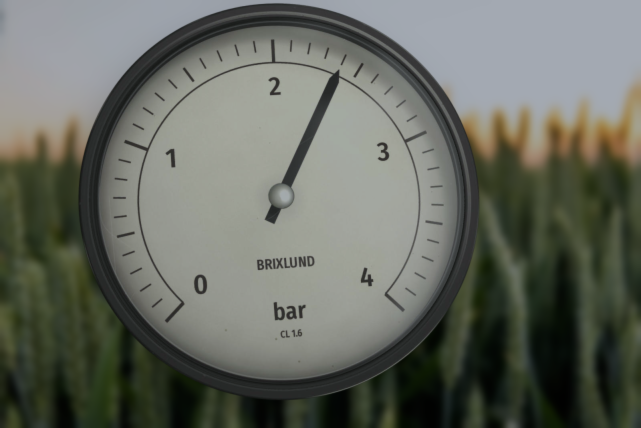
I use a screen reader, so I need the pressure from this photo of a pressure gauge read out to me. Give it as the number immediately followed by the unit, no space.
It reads 2.4bar
